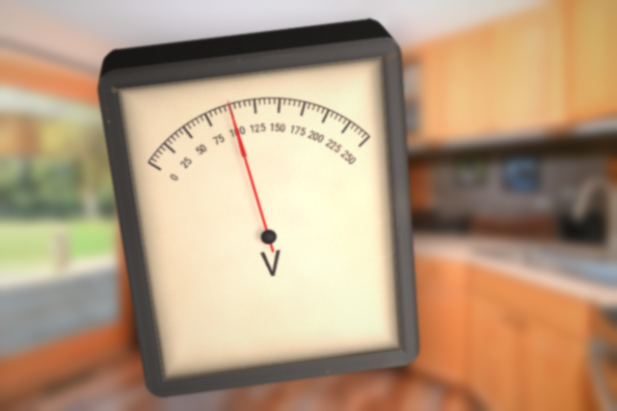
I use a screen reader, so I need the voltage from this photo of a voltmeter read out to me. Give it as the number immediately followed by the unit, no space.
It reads 100V
